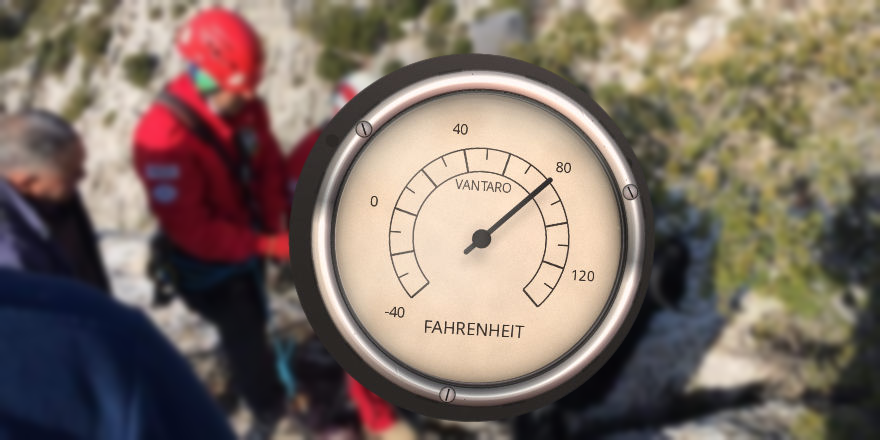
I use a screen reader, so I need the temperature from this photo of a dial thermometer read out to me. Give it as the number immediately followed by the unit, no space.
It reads 80°F
